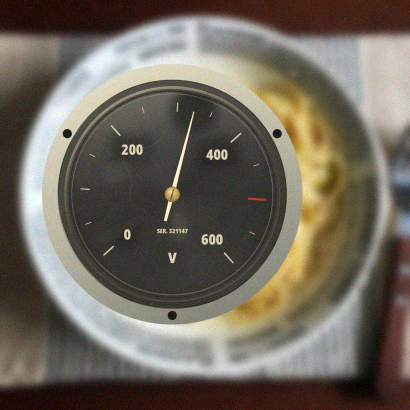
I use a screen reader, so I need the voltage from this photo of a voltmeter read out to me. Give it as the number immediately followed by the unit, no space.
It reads 325V
